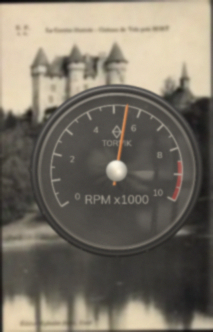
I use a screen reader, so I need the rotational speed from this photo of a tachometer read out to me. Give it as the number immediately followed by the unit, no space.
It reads 5500rpm
